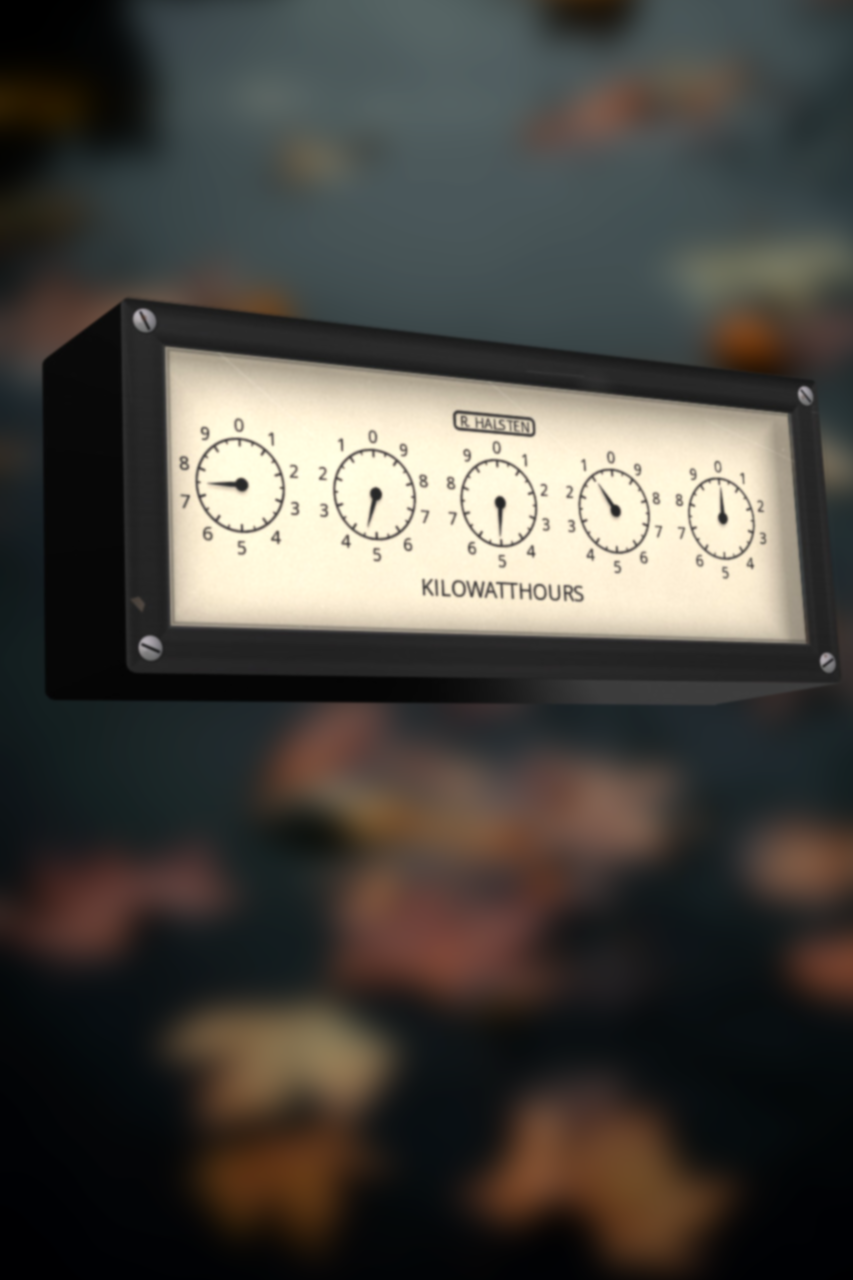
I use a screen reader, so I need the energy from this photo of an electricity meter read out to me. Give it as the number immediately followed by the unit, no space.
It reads 74510kWh
